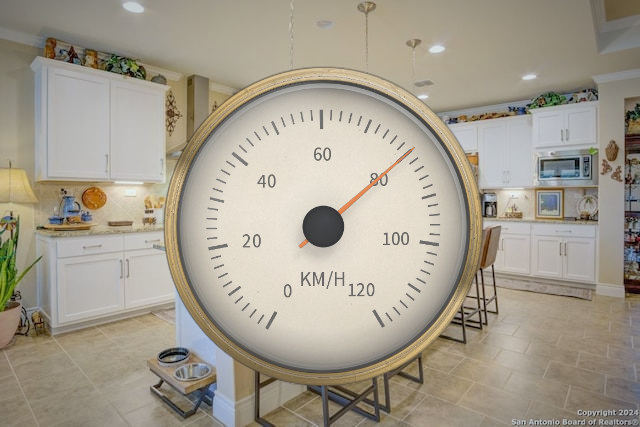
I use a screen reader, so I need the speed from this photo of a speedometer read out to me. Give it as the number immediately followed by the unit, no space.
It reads 80km/h
